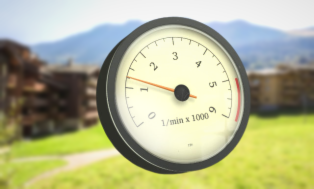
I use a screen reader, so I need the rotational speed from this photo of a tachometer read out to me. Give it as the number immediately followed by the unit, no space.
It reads 1250rpm
